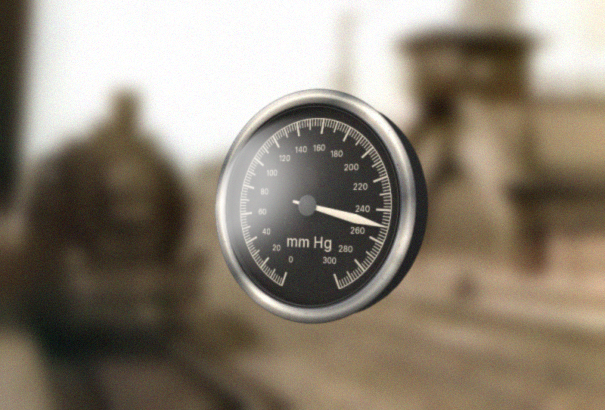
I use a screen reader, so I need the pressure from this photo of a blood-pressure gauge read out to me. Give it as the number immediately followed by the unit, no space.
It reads 250mmHg
